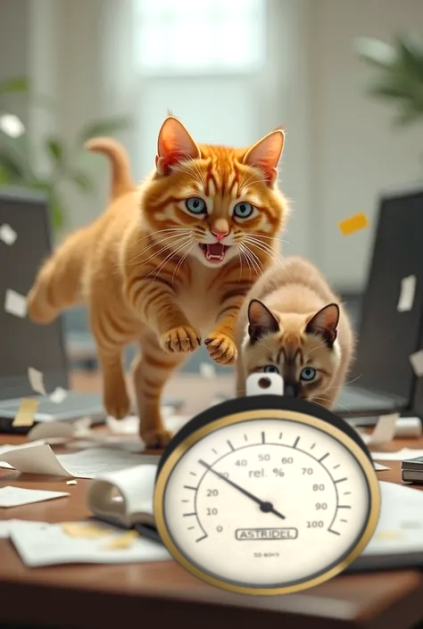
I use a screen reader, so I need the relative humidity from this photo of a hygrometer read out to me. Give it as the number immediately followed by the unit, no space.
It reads 30%
